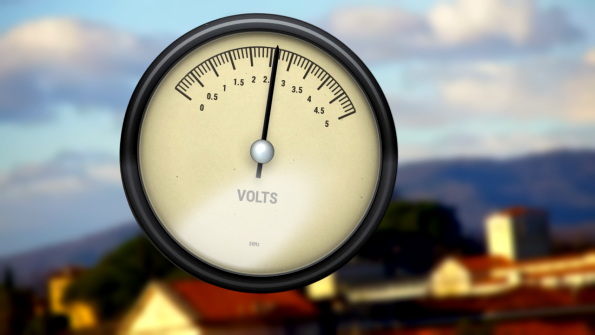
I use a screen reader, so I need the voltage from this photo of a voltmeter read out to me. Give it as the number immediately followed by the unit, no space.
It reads 2.6V
